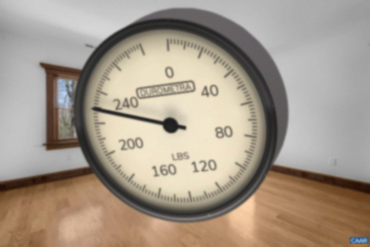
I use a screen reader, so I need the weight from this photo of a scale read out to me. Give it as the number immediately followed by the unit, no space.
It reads 230lb
